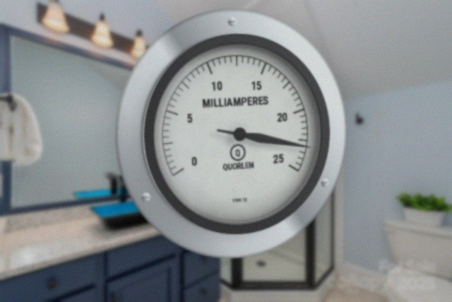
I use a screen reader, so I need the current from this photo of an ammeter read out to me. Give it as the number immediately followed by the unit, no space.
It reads 23mA
